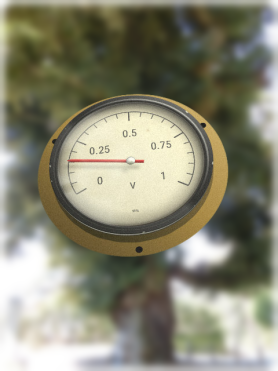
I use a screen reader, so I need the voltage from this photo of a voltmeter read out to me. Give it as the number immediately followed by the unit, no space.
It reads 0.15V
